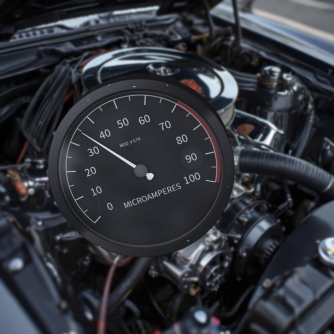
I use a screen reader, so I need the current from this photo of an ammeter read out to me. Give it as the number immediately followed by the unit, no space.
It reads 35µA
